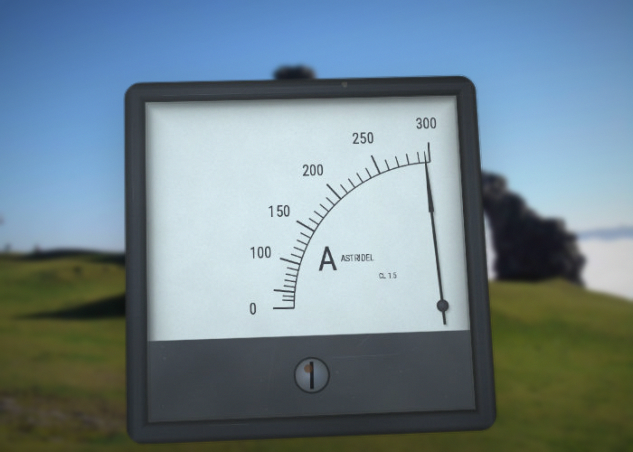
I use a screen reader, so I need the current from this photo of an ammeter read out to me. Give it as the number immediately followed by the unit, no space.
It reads 295A
